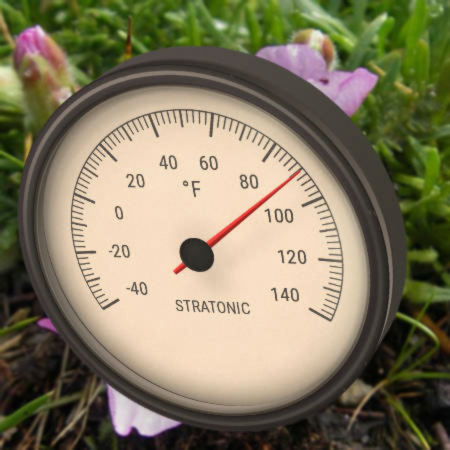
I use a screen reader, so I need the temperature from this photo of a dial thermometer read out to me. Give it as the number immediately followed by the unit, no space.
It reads 90°F
